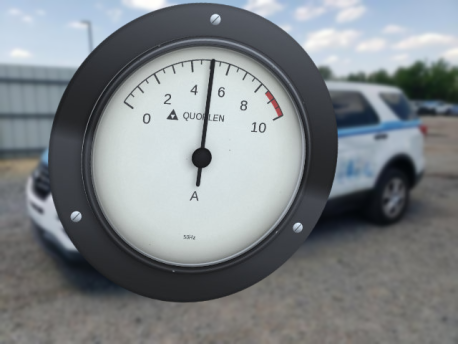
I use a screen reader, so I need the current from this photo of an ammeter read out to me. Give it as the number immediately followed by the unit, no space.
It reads 5A
